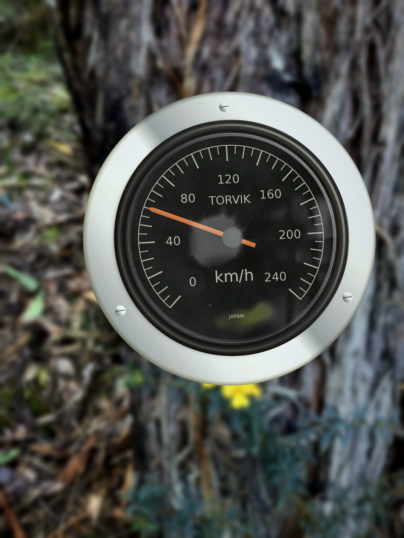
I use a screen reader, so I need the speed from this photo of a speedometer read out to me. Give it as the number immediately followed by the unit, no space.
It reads 60km/h
